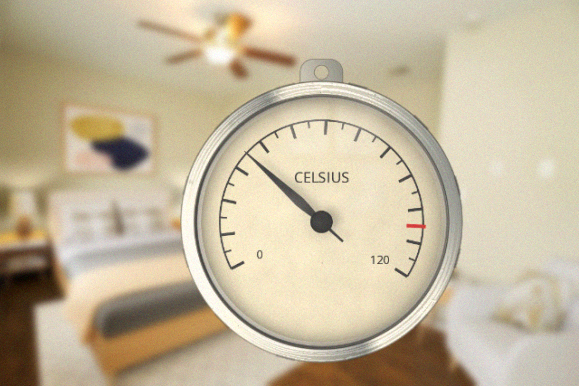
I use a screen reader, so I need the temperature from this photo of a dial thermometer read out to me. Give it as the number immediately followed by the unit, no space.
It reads 35°C
